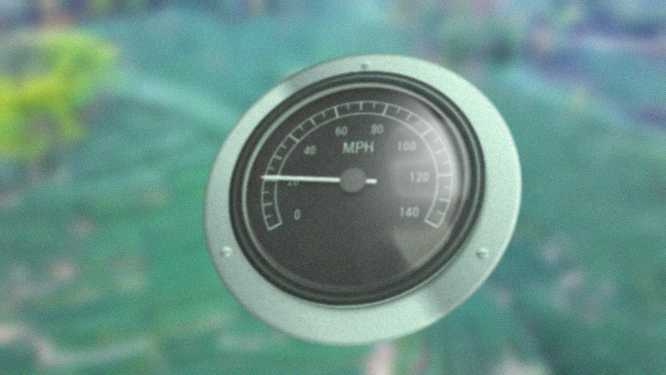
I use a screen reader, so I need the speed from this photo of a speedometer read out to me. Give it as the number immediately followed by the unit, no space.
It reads 20mph
